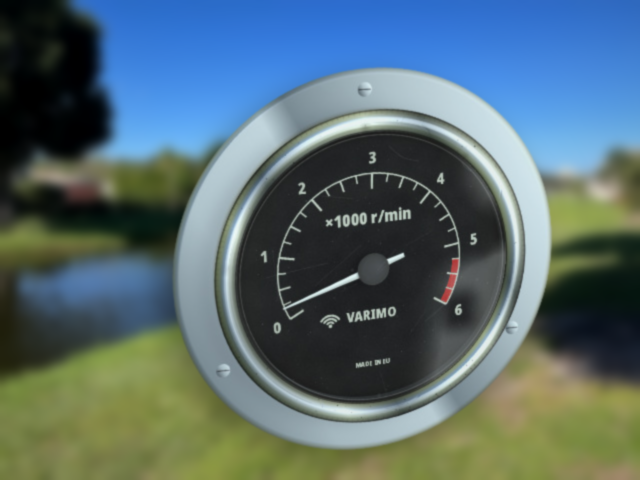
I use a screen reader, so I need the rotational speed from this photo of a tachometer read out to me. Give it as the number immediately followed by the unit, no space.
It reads 250rpm
